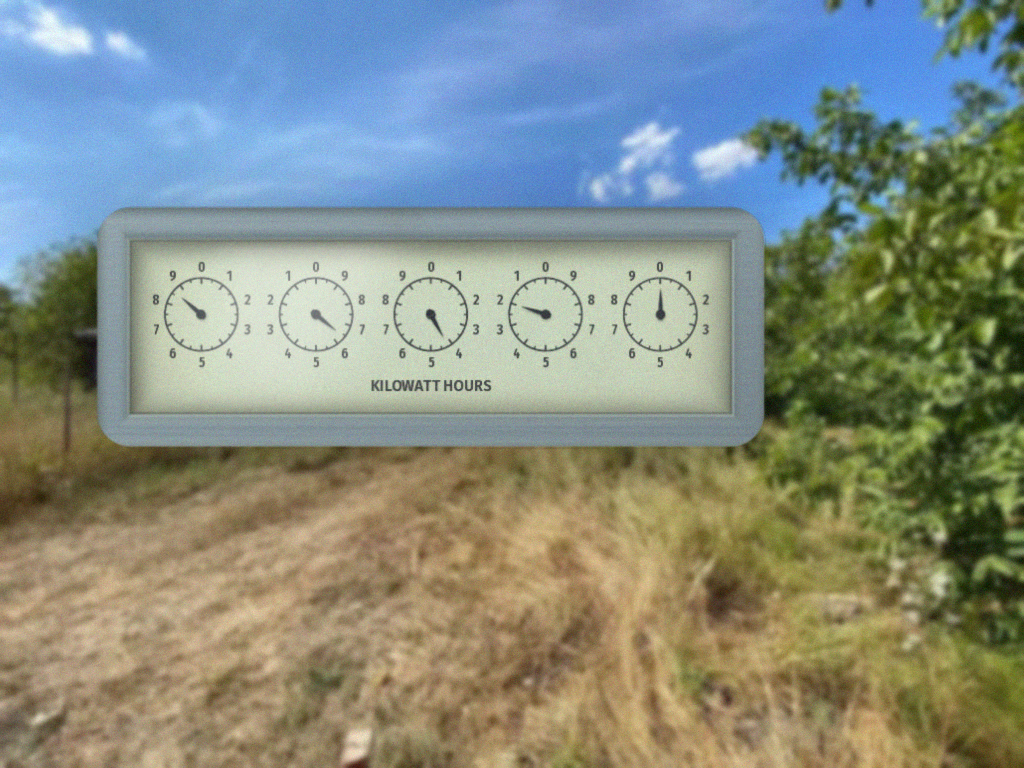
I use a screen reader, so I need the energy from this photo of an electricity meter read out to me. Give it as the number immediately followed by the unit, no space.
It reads 86420kWh
